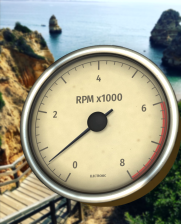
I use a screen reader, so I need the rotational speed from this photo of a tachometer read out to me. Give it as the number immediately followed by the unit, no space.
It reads 600rpm
